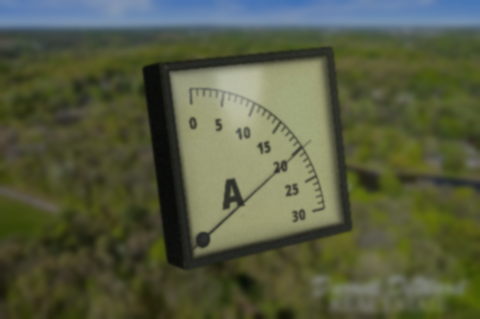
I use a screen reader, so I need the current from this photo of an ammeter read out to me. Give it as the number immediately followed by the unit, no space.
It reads 20A
